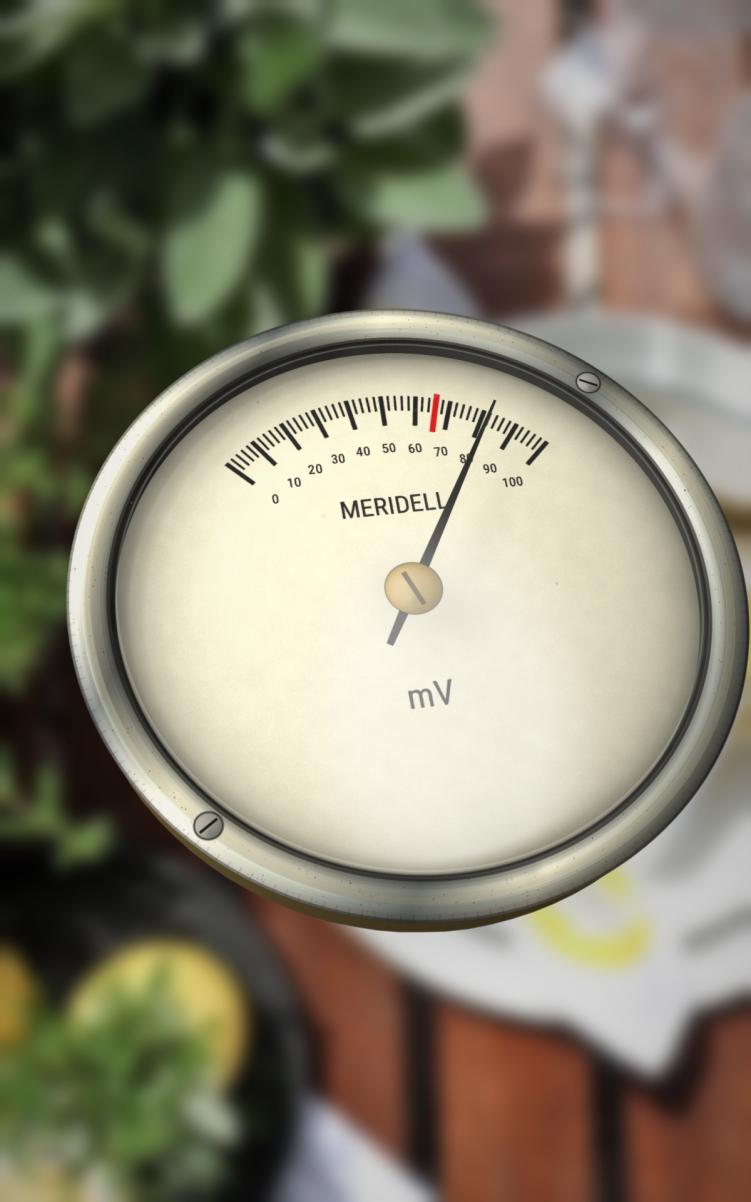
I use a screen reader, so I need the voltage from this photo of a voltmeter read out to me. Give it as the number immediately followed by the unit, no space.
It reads 82mV
